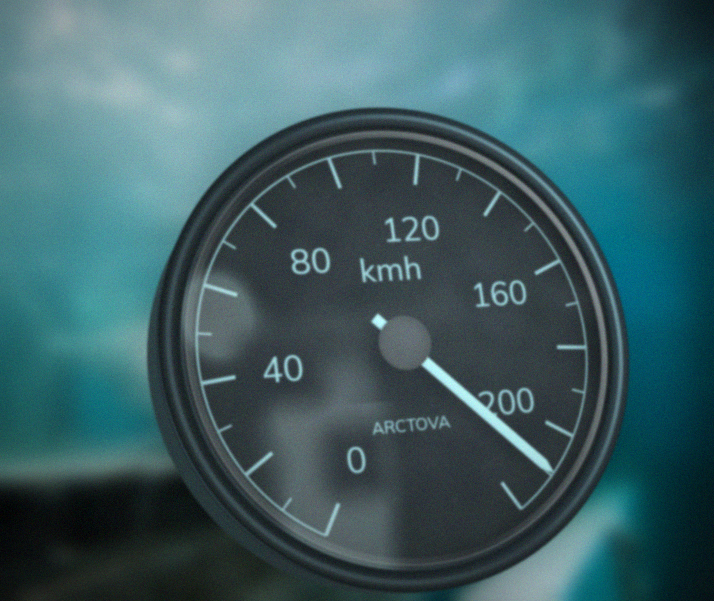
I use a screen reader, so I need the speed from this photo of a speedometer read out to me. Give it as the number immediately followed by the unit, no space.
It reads 210km/h
